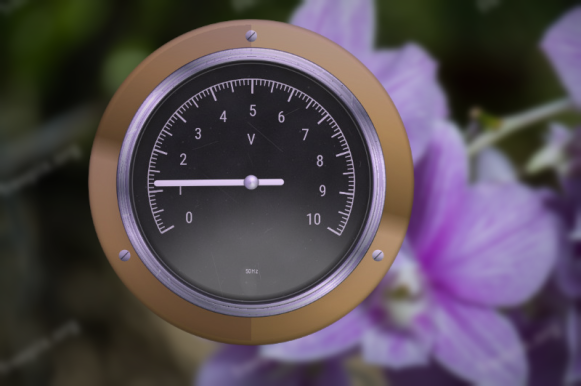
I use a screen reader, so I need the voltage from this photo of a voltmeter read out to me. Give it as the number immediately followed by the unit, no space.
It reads 1.2V
